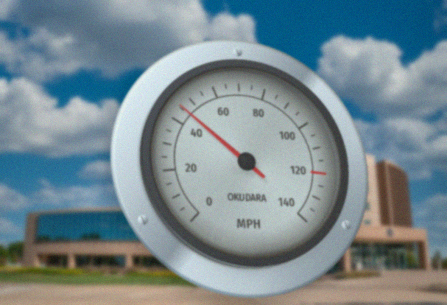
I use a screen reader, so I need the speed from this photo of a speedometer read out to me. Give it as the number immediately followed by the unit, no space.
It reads 45mph
